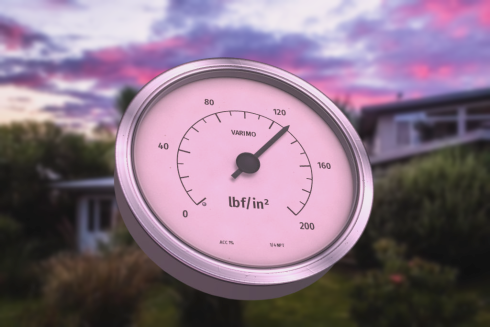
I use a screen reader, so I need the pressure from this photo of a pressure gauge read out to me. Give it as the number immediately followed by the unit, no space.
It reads 130psi
